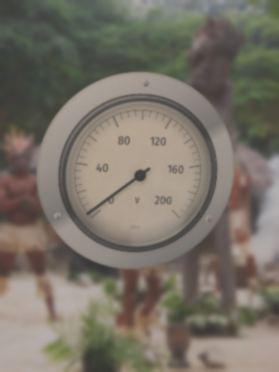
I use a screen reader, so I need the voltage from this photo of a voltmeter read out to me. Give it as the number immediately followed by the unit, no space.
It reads 5V
